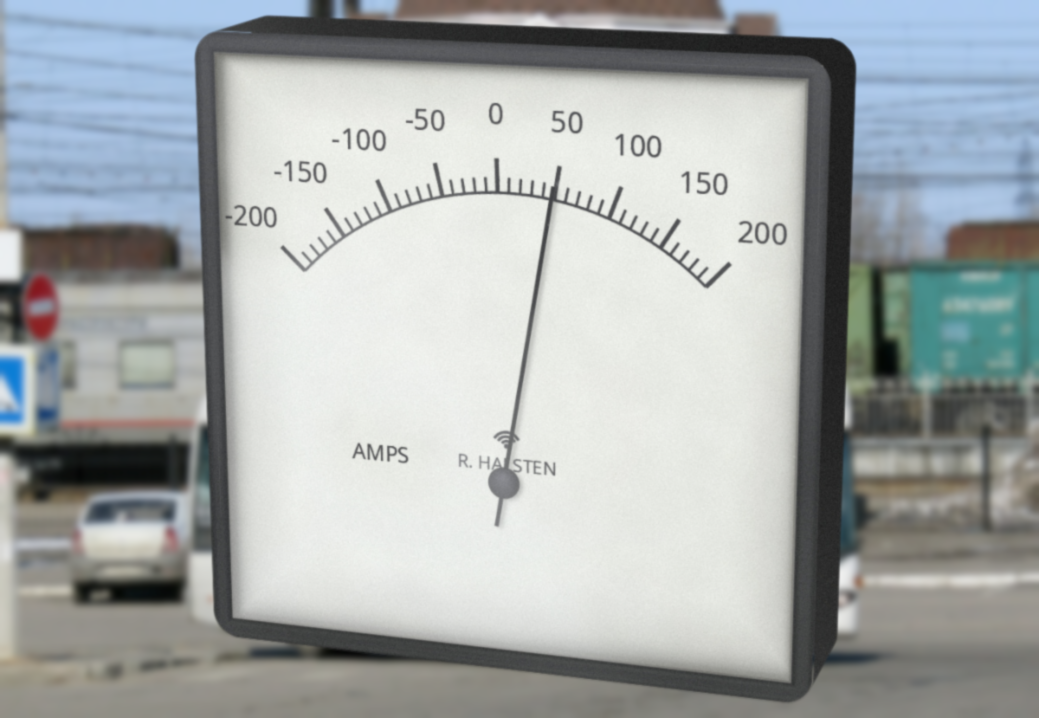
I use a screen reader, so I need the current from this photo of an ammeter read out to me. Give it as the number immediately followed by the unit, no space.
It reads 50A
